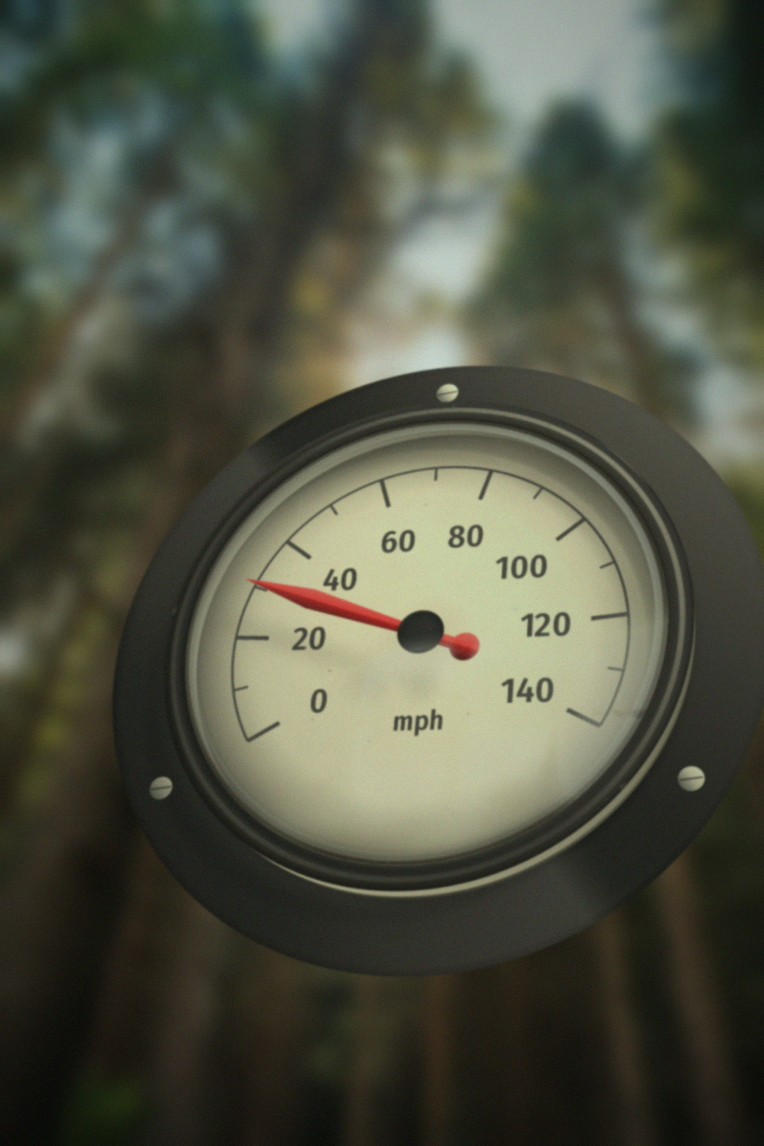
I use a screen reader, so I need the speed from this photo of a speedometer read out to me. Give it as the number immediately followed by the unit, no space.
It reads 30mph
